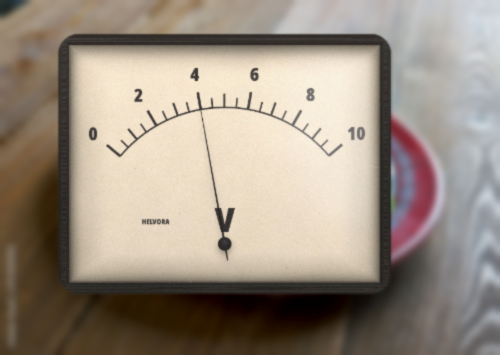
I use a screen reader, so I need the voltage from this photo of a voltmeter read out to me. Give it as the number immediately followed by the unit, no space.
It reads 4V
